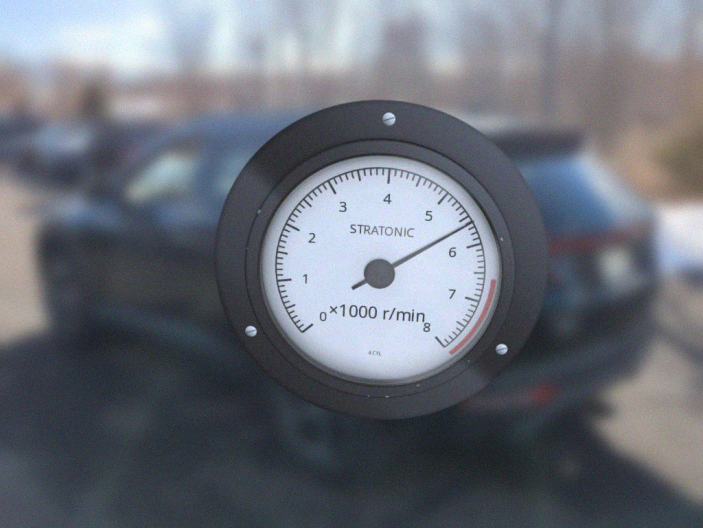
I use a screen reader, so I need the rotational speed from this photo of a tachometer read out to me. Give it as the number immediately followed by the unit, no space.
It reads 5600rpm
